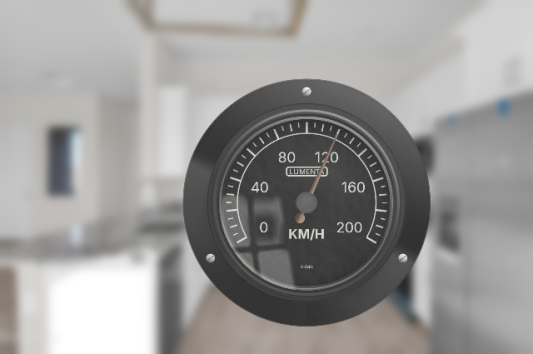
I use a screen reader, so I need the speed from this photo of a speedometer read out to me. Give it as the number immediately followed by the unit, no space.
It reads 120km/h
